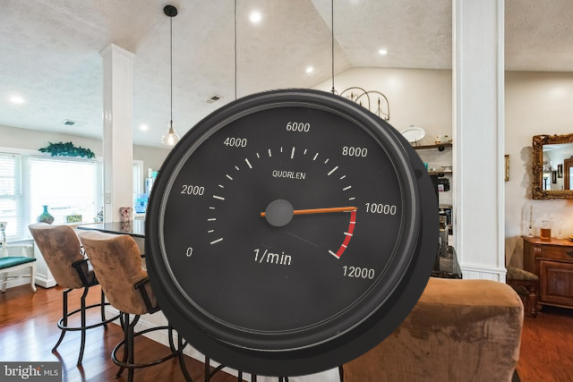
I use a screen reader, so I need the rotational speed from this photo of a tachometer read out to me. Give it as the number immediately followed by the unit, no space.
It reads 10000rpm
